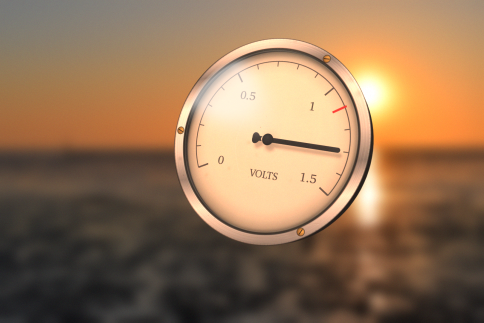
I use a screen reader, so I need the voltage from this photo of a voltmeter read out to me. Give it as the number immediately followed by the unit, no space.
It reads 1.3V
